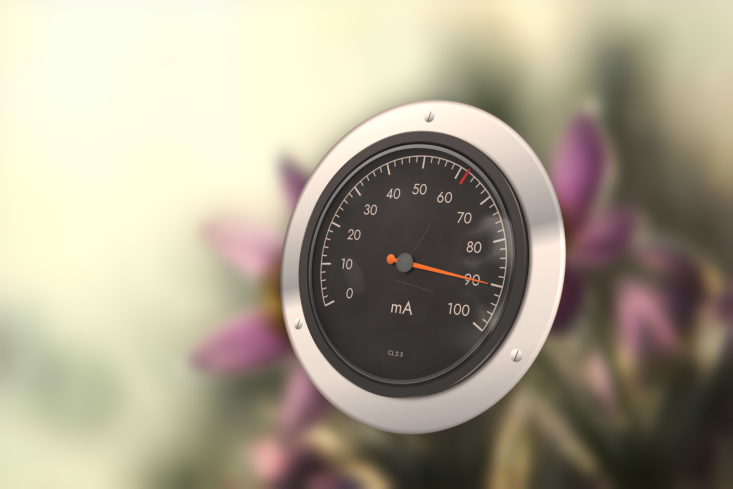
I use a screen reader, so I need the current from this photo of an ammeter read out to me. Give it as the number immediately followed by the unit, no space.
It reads 90mA
